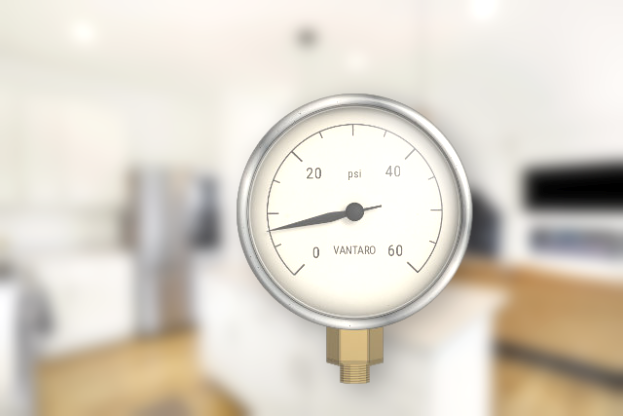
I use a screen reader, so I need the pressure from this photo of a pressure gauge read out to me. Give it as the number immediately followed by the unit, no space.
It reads 7.5psi
